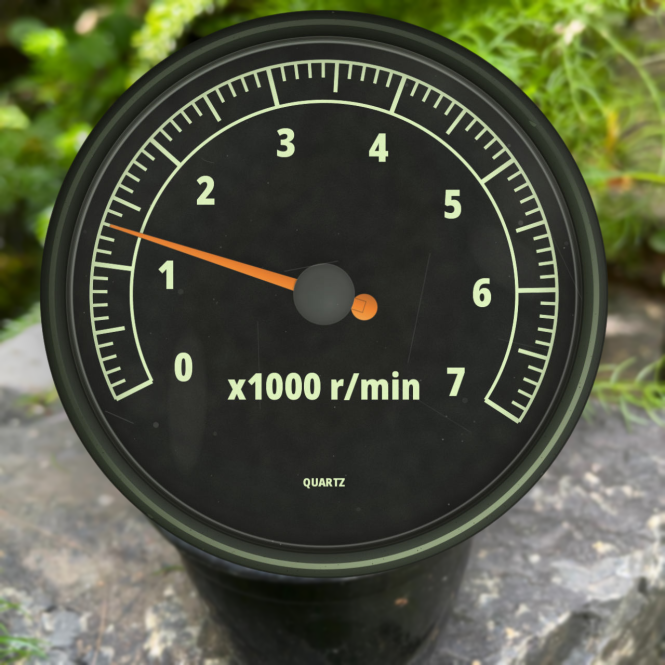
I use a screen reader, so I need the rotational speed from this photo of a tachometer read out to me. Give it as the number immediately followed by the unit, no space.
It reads 1300rpm
